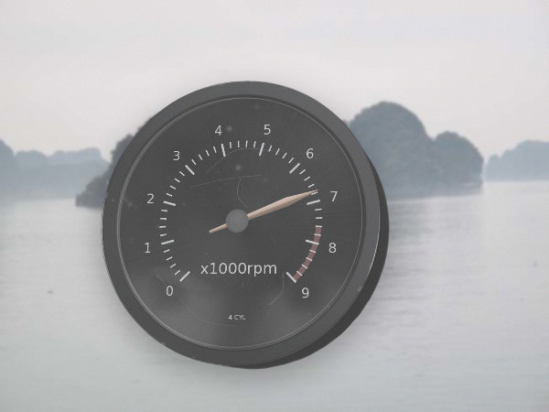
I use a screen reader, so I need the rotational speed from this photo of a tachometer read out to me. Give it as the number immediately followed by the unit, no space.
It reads 6800rpm
